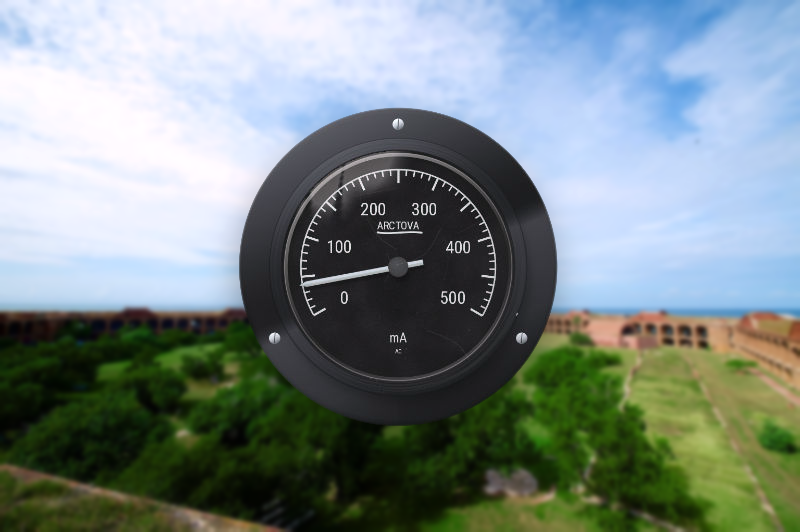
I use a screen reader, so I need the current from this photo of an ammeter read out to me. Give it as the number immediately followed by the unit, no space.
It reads 40mA
